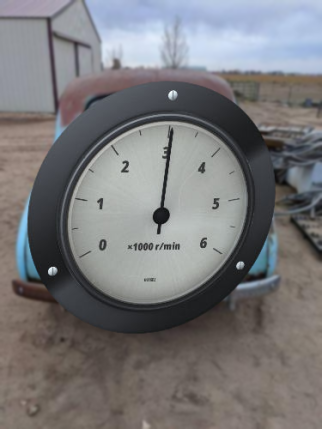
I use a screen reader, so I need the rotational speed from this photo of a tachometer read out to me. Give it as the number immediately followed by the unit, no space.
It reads 3000rpm
